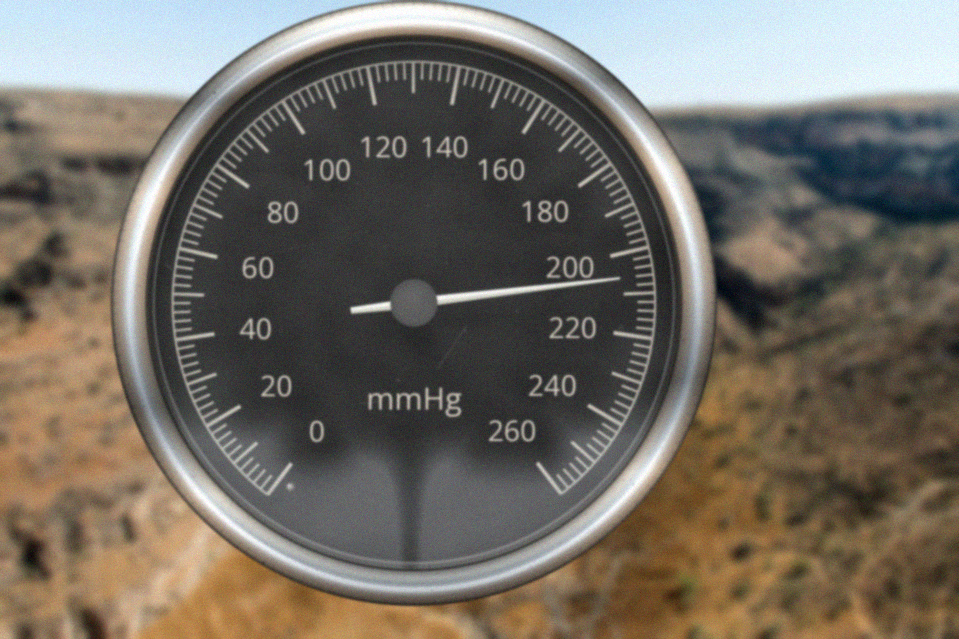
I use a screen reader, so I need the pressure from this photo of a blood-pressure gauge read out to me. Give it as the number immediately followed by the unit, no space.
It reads 206mmHg
